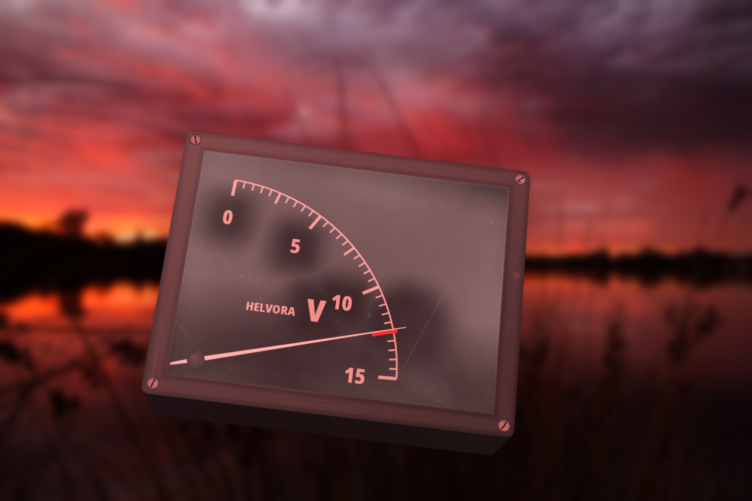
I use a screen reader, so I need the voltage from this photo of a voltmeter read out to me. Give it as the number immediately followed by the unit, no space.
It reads 12.5V
